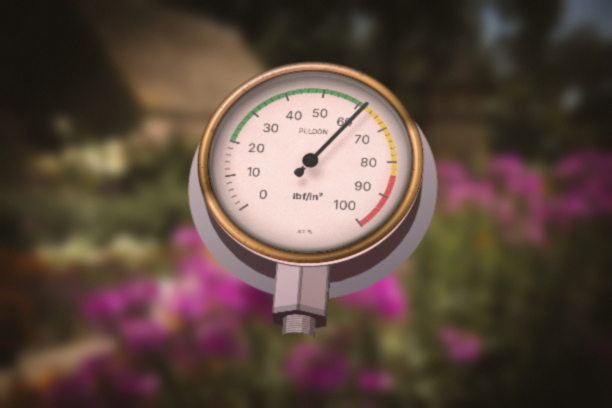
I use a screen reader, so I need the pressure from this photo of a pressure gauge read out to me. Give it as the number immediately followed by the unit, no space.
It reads 62psi
